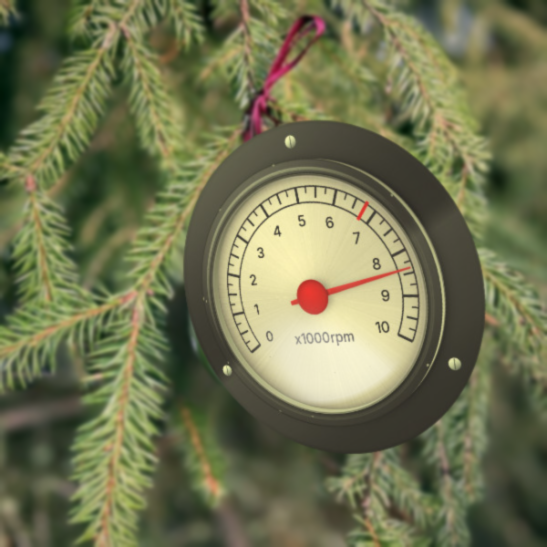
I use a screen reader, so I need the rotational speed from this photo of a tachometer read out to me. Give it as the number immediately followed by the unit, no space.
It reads 8375rpm
